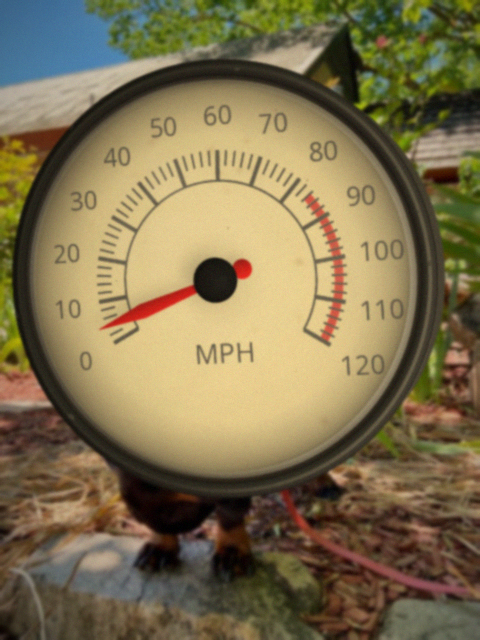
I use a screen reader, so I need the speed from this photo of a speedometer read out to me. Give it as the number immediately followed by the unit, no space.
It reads 4mph
